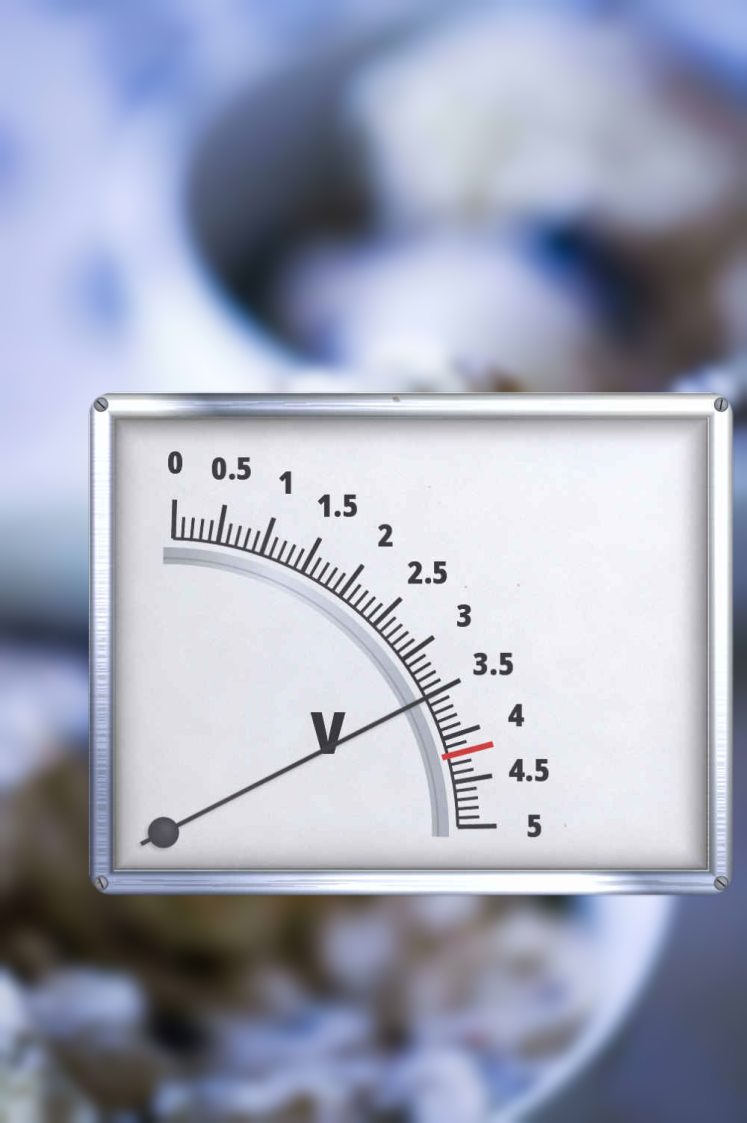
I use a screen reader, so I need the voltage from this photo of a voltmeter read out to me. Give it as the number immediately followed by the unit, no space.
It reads 3.5V
